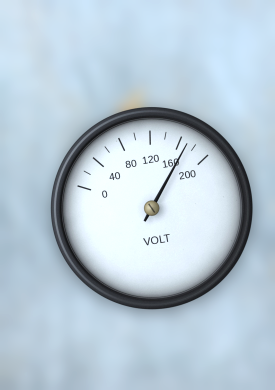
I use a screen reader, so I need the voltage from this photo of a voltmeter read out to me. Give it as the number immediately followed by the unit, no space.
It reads 170V
